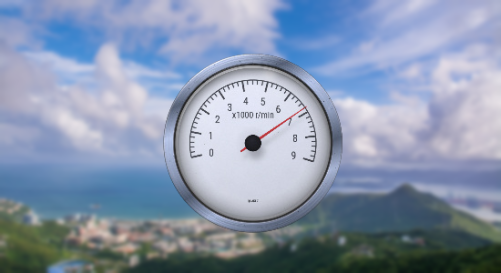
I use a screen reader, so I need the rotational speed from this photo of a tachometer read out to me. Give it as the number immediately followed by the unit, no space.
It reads 6800rpm
